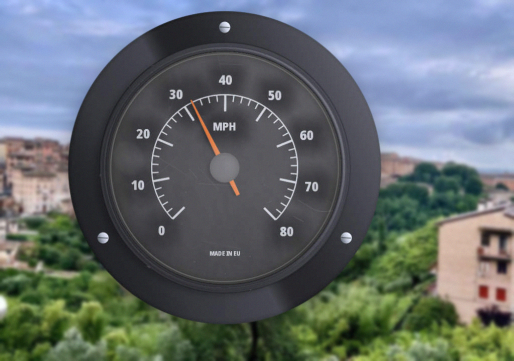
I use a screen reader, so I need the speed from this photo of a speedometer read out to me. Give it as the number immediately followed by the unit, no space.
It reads 32mph
